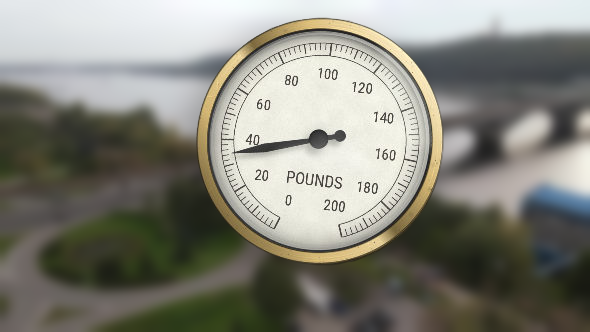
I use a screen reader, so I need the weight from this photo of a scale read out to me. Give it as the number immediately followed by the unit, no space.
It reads 34lb
